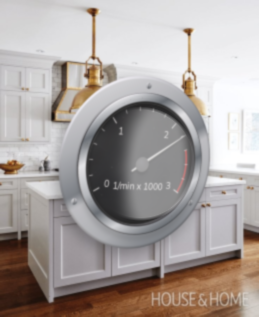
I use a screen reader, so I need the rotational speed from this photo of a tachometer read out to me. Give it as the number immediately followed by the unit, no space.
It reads 2200rpm
